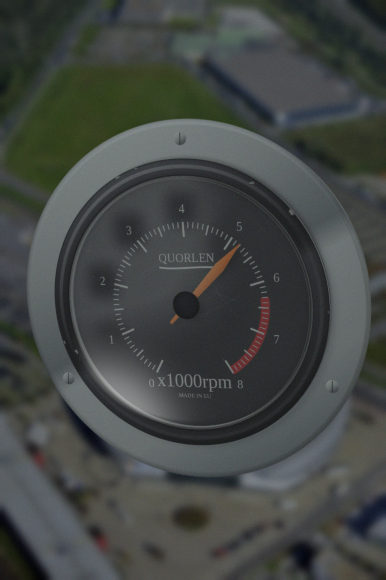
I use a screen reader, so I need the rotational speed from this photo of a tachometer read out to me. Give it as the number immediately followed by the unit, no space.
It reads 5200rpm
